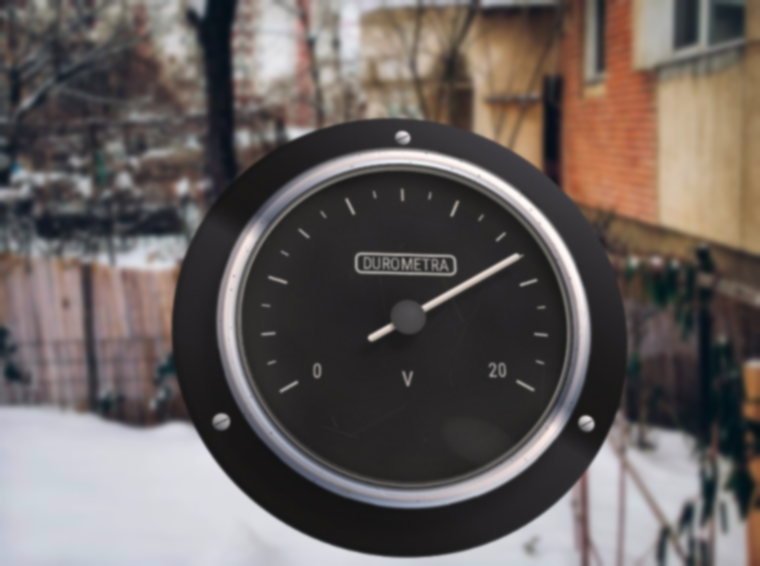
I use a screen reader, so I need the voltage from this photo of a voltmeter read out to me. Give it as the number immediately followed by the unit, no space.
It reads 15V
